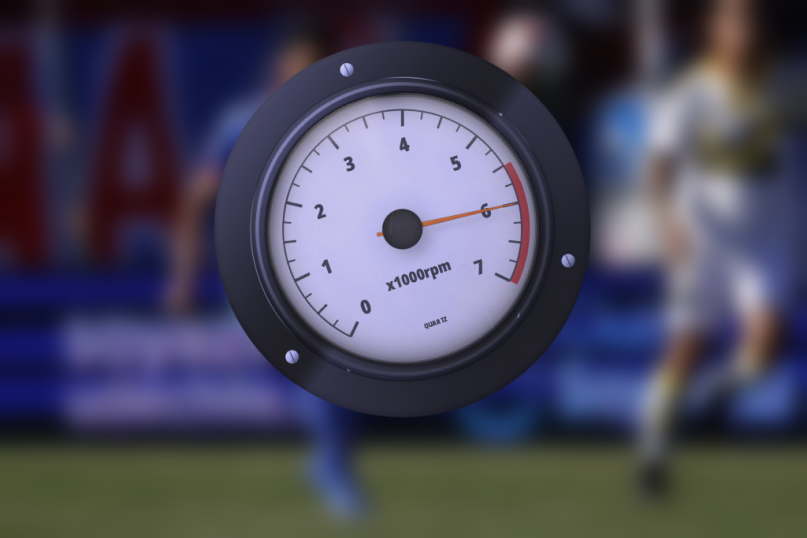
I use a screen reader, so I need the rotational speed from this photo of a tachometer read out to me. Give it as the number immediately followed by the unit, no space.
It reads 6000rpm
